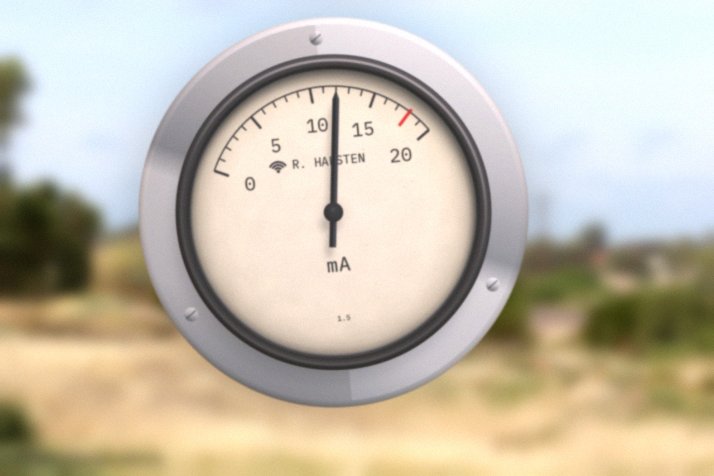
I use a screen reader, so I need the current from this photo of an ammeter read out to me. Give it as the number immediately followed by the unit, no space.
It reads 12mA
